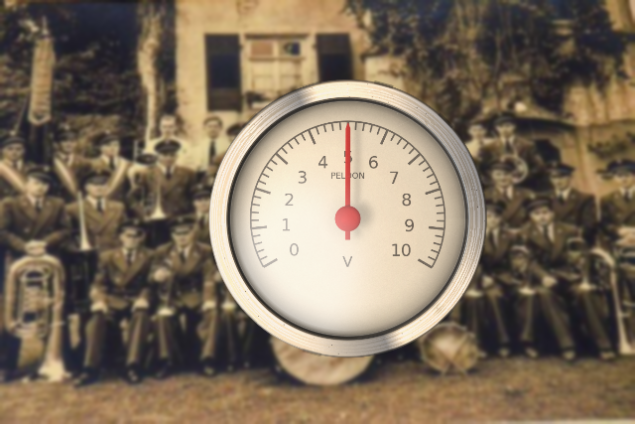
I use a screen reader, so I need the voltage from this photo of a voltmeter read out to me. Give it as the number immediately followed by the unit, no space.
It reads 5V
